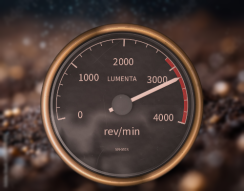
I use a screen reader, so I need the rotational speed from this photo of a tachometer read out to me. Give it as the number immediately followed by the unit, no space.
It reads 3200rpm
